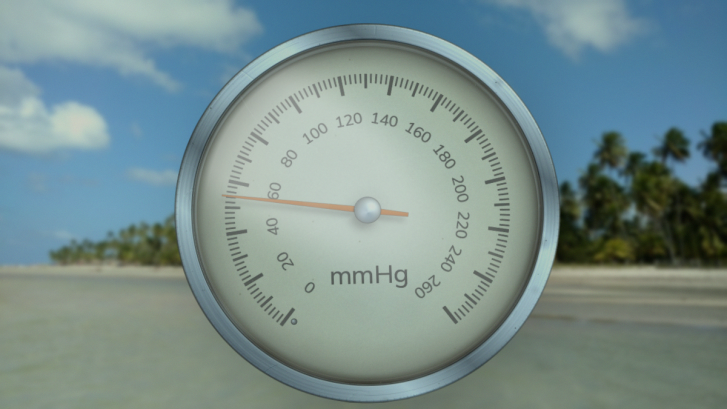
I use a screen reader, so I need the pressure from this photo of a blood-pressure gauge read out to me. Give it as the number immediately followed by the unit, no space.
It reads 54mmHg
